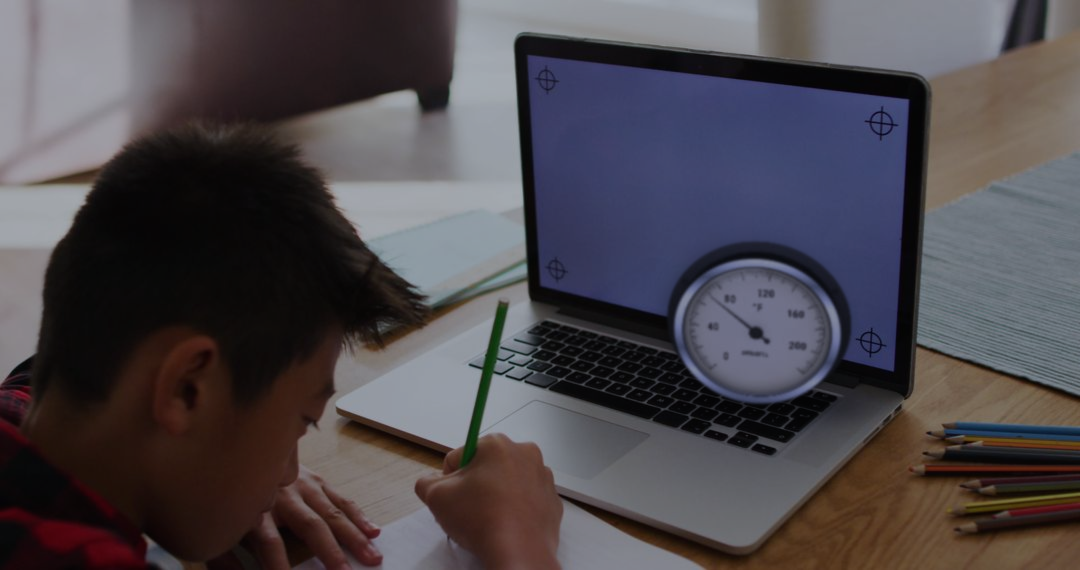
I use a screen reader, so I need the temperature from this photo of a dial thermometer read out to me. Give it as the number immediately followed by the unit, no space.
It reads 70°F
